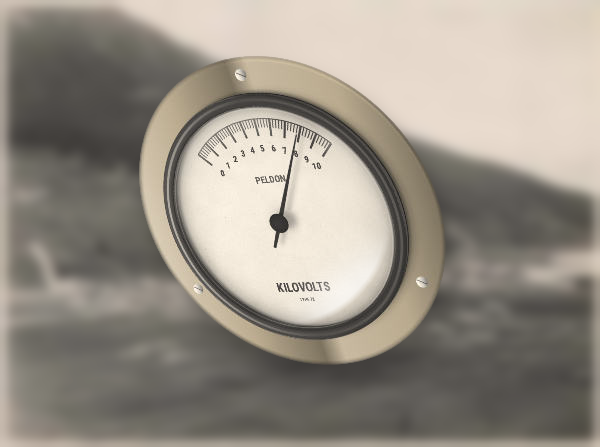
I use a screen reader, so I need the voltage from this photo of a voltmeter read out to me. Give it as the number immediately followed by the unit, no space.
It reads 8kV
